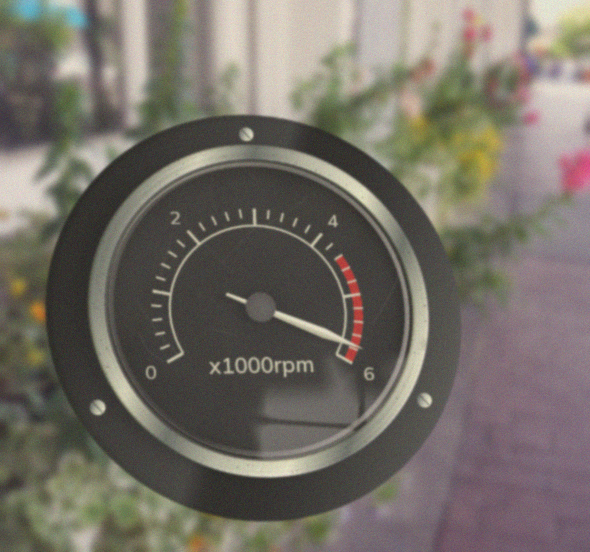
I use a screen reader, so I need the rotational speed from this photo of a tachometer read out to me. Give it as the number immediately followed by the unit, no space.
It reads 5800rpm
